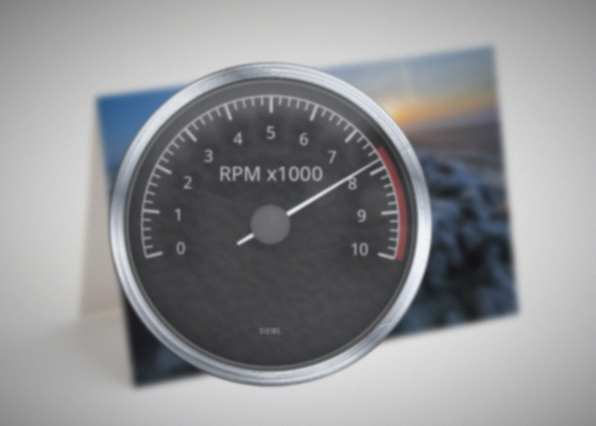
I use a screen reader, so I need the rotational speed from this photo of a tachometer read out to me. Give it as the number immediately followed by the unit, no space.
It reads 7800rpm
